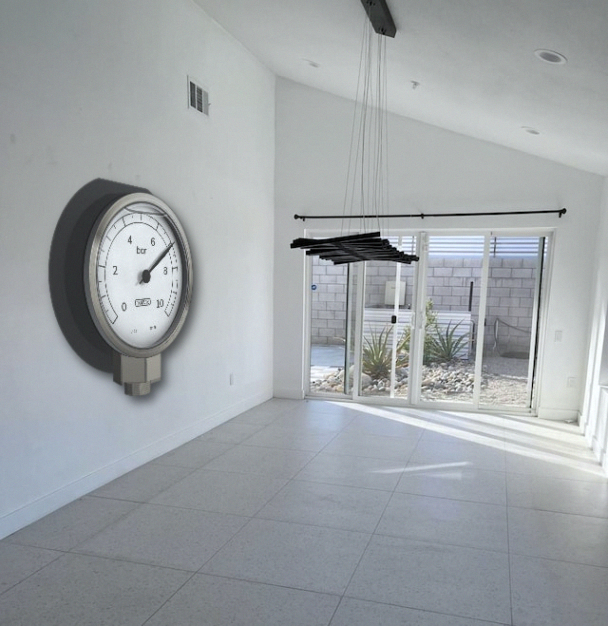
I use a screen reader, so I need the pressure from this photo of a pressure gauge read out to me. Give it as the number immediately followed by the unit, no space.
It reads 7bar
